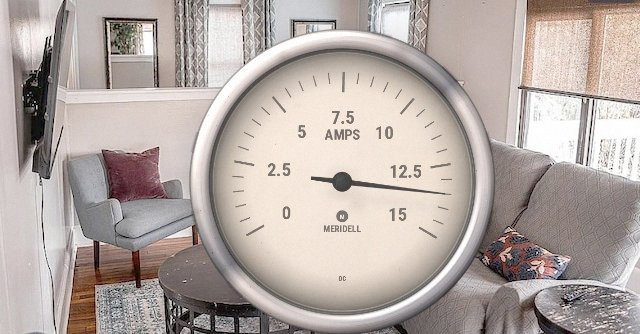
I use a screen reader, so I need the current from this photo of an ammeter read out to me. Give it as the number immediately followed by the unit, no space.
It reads 13.5A
